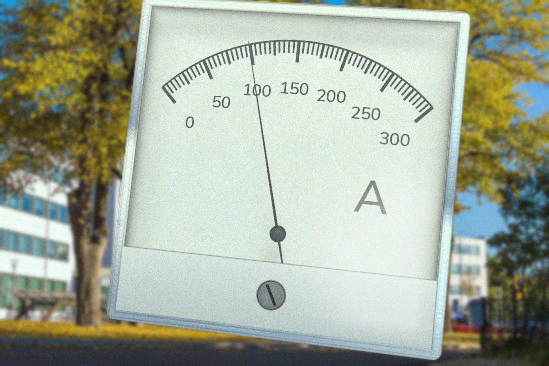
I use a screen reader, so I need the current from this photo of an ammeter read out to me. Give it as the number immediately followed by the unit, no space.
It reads 100A
